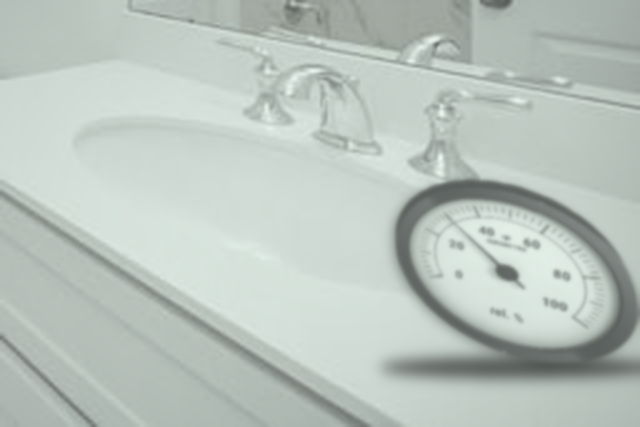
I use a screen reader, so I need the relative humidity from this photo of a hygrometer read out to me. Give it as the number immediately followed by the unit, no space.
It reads 30%
